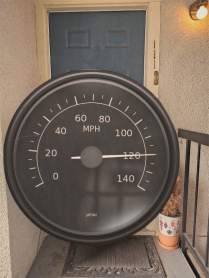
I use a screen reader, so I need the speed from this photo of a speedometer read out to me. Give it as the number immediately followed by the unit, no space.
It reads 120mph
